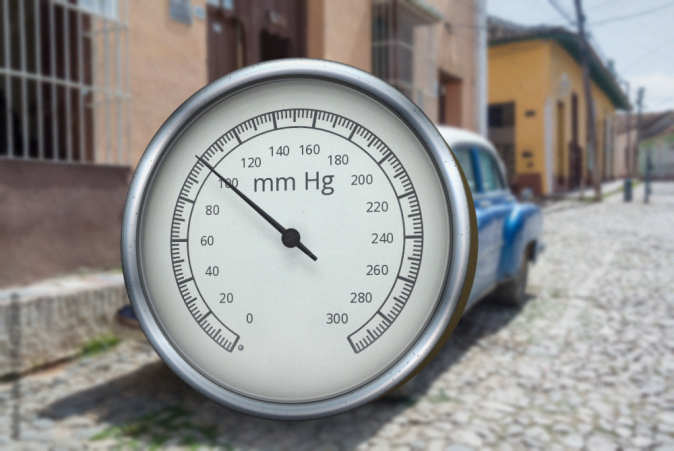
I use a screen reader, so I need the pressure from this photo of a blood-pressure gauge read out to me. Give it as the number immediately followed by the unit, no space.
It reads 100mmHg
